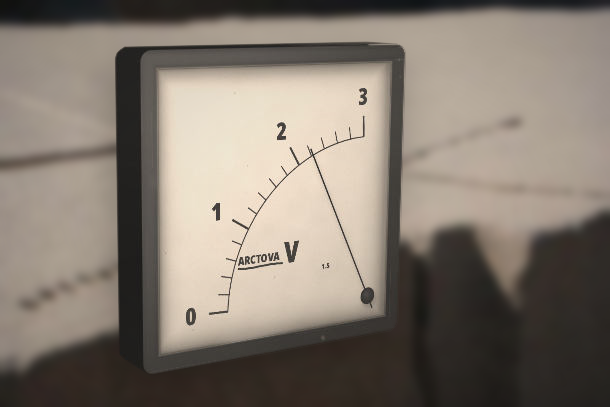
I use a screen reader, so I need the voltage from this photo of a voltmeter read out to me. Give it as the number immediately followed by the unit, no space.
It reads 2.2V
